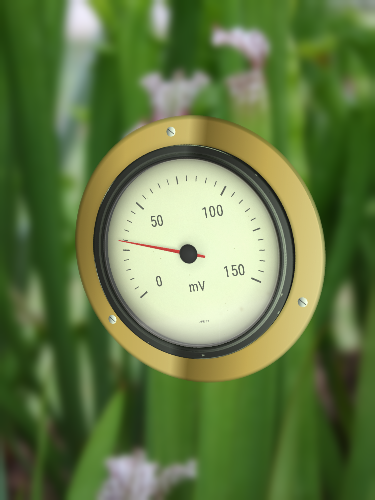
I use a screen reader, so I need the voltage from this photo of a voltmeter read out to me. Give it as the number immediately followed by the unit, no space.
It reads 30mV
